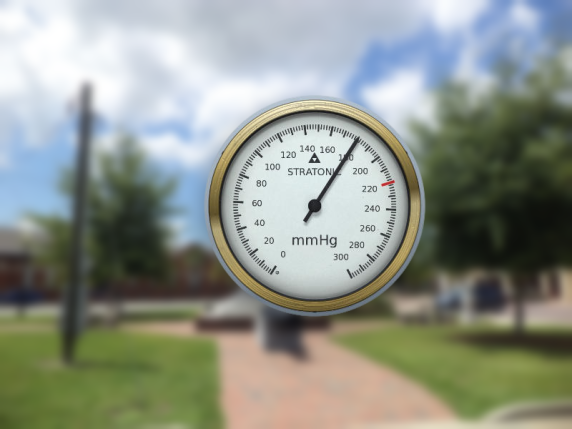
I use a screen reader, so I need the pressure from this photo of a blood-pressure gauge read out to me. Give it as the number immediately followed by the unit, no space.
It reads 180mmHg
